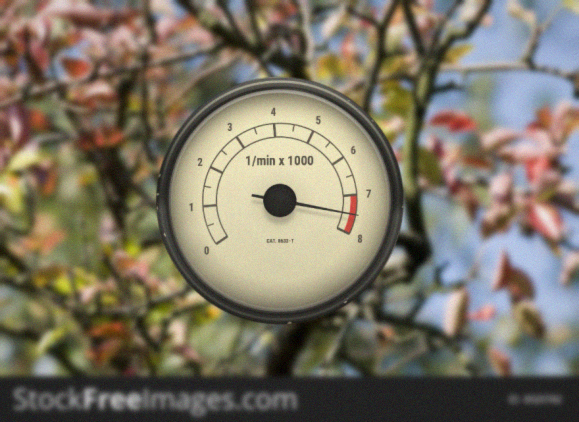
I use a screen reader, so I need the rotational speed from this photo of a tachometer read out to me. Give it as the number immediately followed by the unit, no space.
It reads 7500rpm
